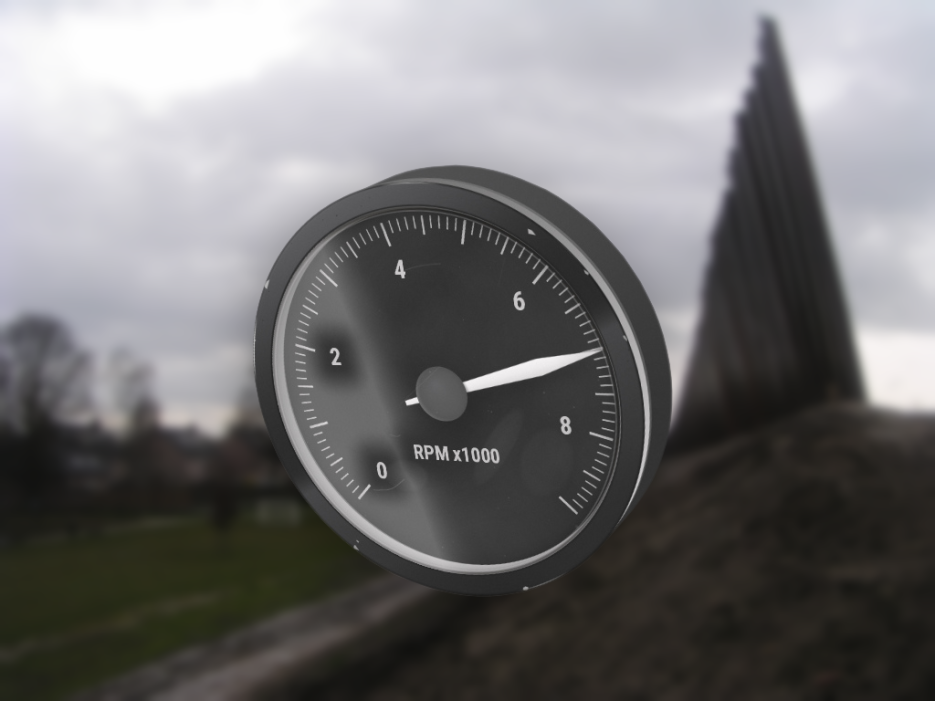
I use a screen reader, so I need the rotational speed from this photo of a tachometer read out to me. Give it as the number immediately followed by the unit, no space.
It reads 7000rpm
